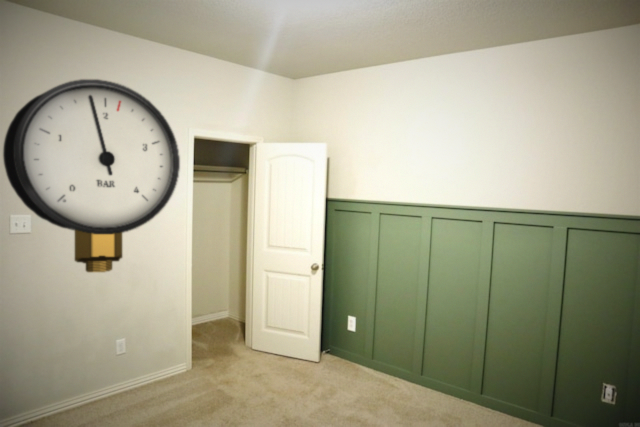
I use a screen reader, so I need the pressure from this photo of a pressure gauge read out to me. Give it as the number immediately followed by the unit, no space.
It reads 1.8bar
